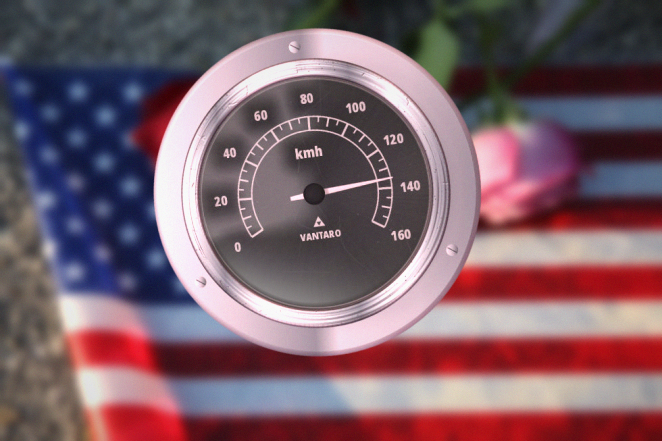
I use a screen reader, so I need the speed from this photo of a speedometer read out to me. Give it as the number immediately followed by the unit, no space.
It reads 135km/h
